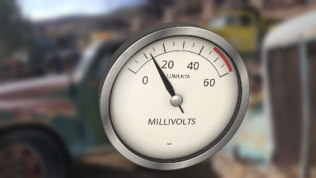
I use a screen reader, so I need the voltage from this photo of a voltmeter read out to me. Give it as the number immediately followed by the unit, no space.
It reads 12.5mV
